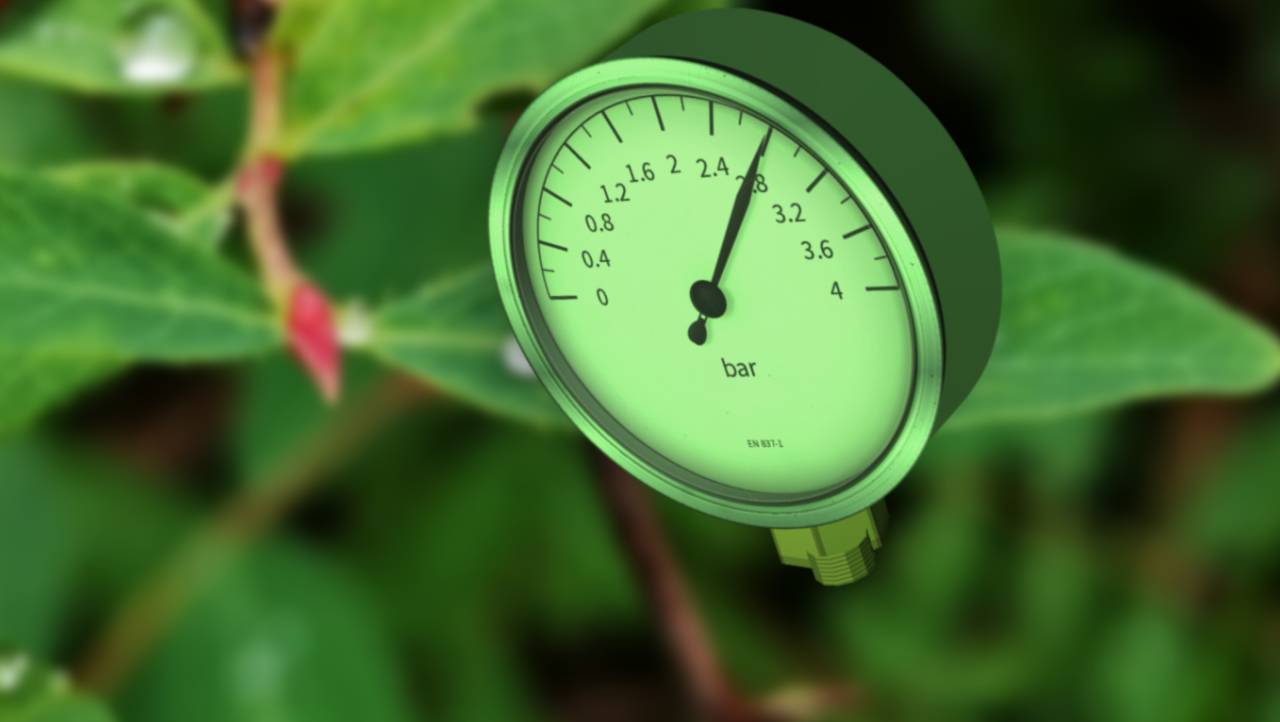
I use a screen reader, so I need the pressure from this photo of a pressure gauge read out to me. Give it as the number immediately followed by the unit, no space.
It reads 2.8bar
